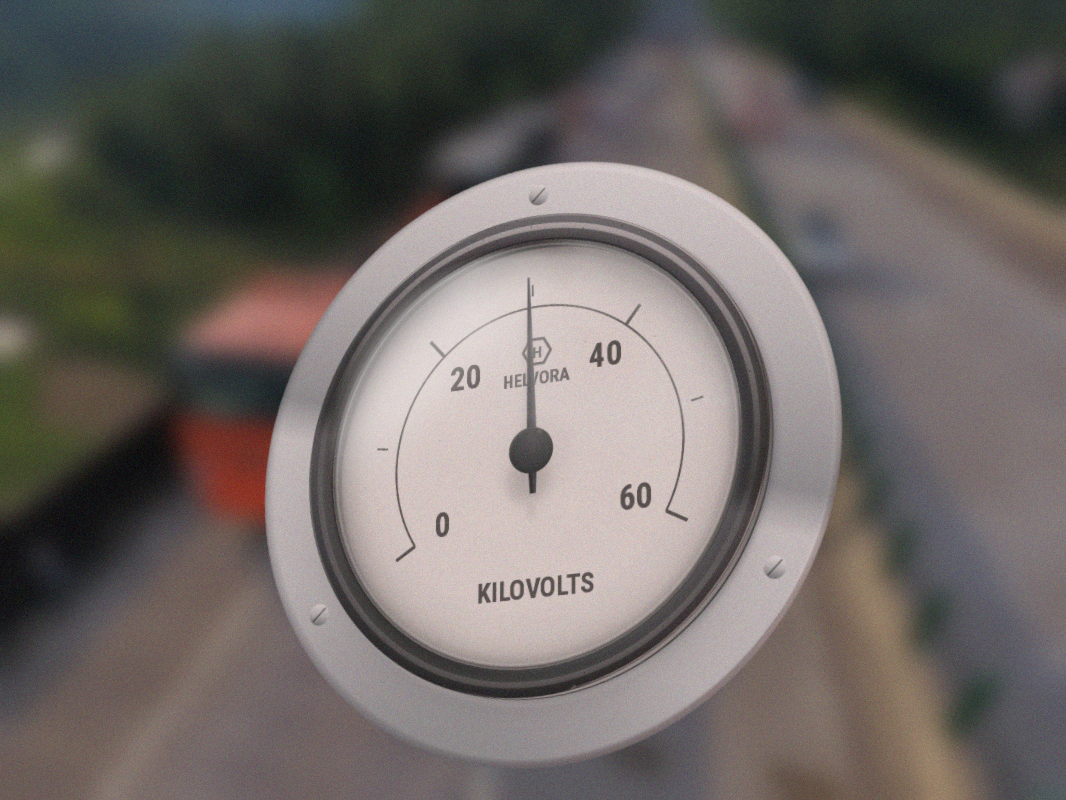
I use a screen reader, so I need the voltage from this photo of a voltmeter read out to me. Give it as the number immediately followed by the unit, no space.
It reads 30kV
